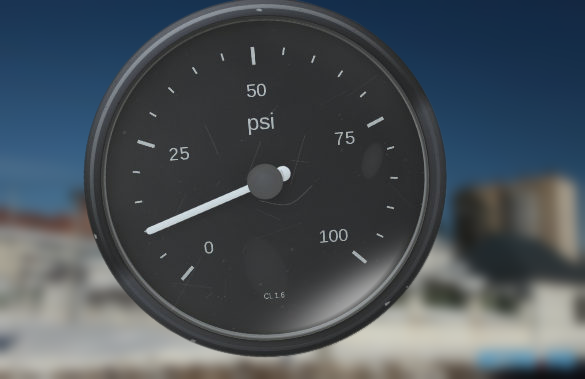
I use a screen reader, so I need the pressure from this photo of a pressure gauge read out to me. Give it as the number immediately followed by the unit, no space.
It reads 10psi
